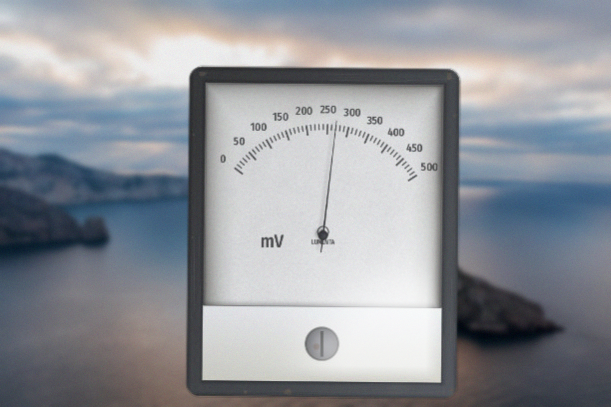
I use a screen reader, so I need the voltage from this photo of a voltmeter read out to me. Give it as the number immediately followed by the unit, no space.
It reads 270mV
